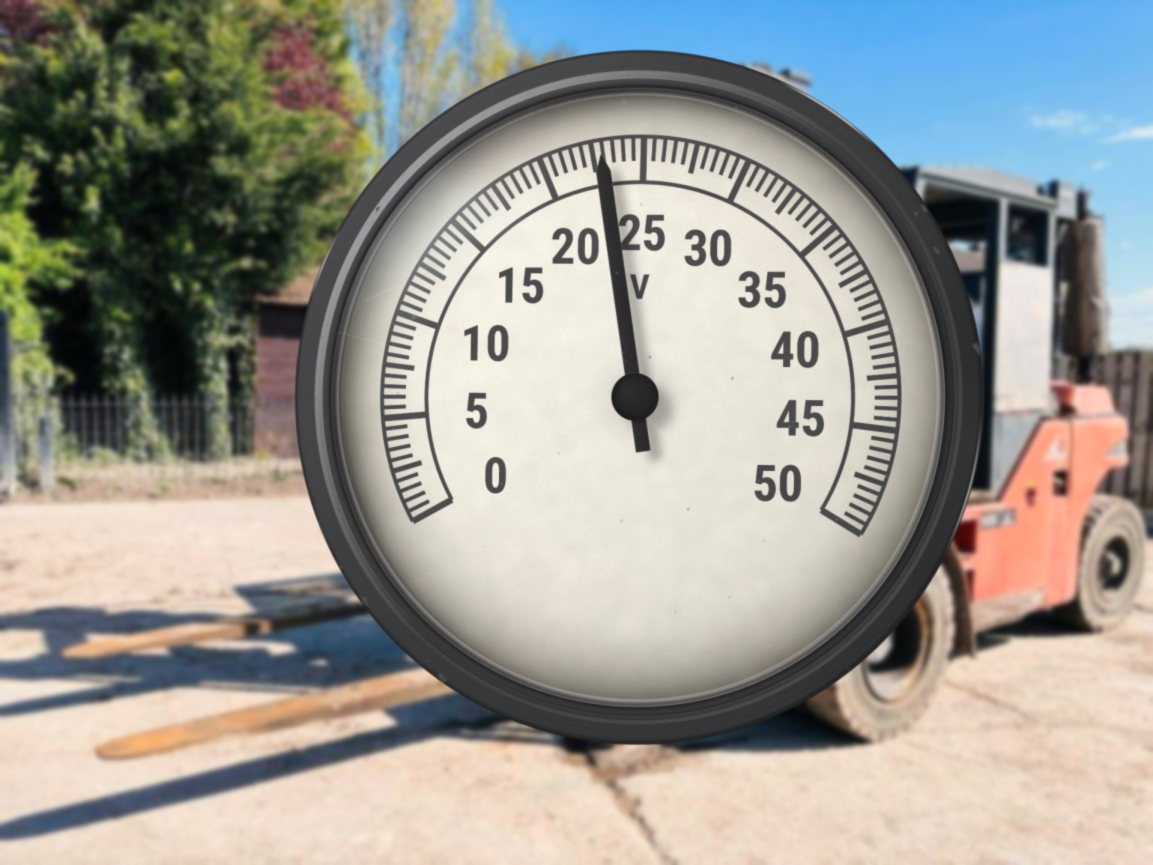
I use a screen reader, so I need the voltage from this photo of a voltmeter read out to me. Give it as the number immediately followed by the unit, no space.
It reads 23V
